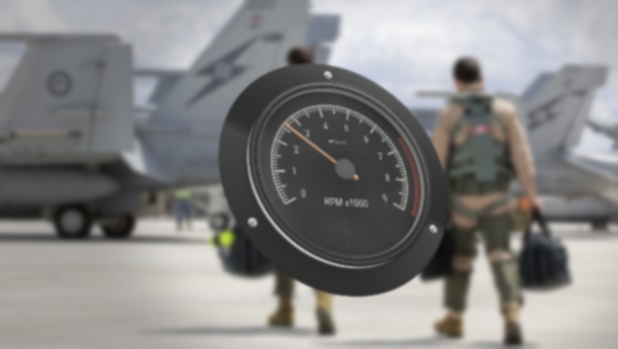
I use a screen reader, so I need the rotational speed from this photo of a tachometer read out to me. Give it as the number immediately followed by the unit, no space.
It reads 2500rpm
